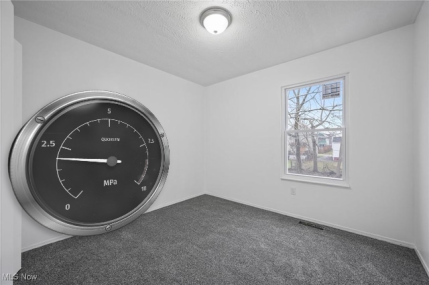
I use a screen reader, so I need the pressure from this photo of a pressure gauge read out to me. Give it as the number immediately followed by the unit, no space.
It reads 2MPa
